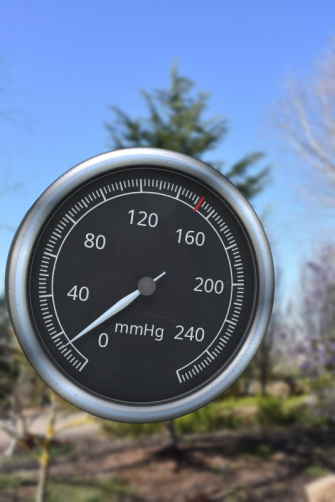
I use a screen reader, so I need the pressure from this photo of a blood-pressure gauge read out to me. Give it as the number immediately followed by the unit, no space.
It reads 14mmHg
